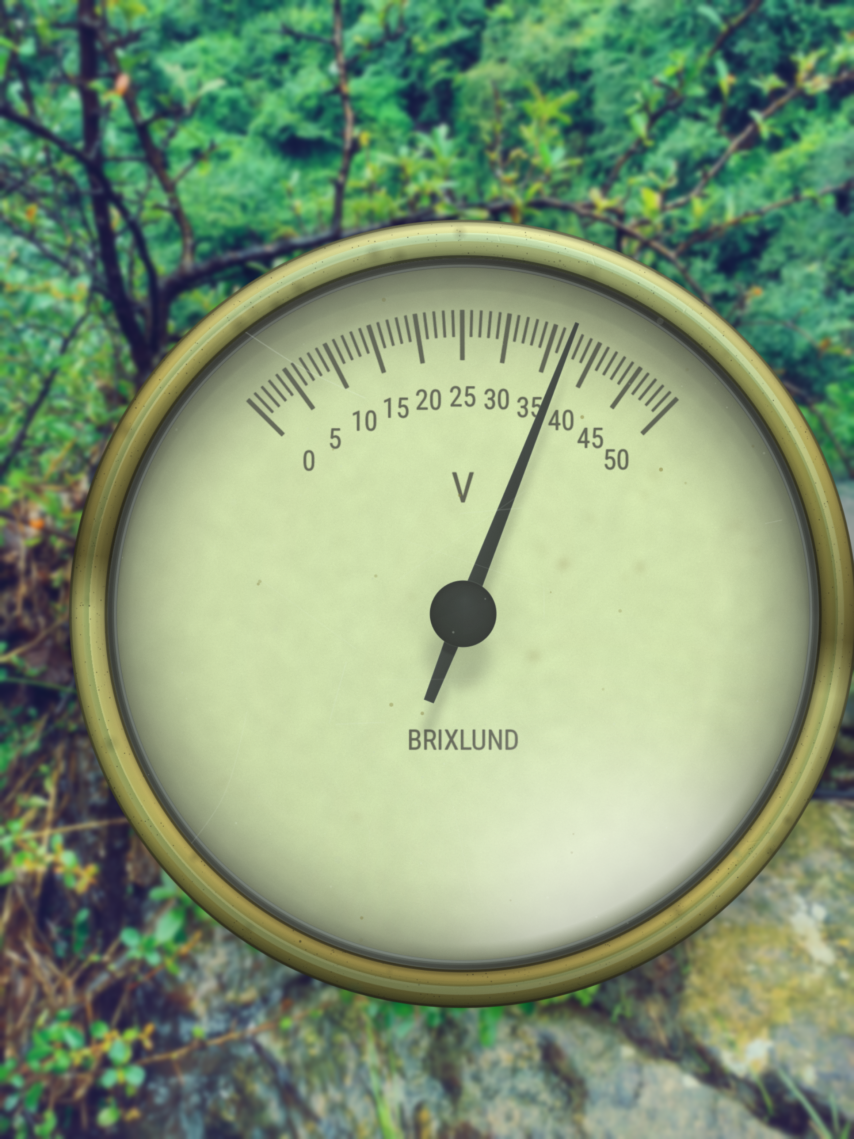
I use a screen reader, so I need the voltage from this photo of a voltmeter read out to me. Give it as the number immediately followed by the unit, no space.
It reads 37V
